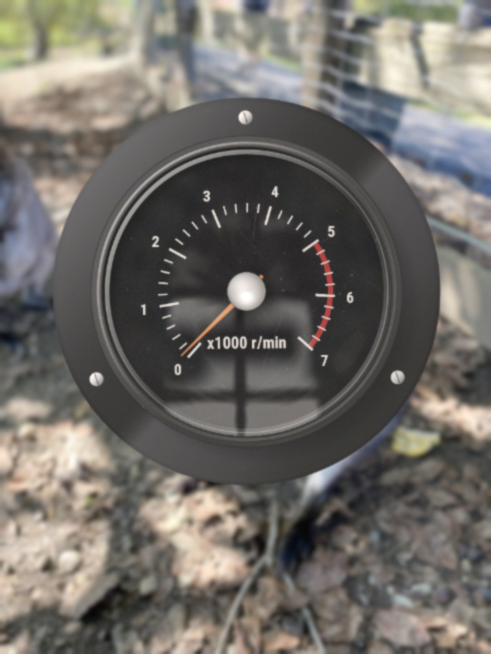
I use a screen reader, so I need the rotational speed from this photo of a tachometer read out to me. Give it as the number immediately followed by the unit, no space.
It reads 100rpm
